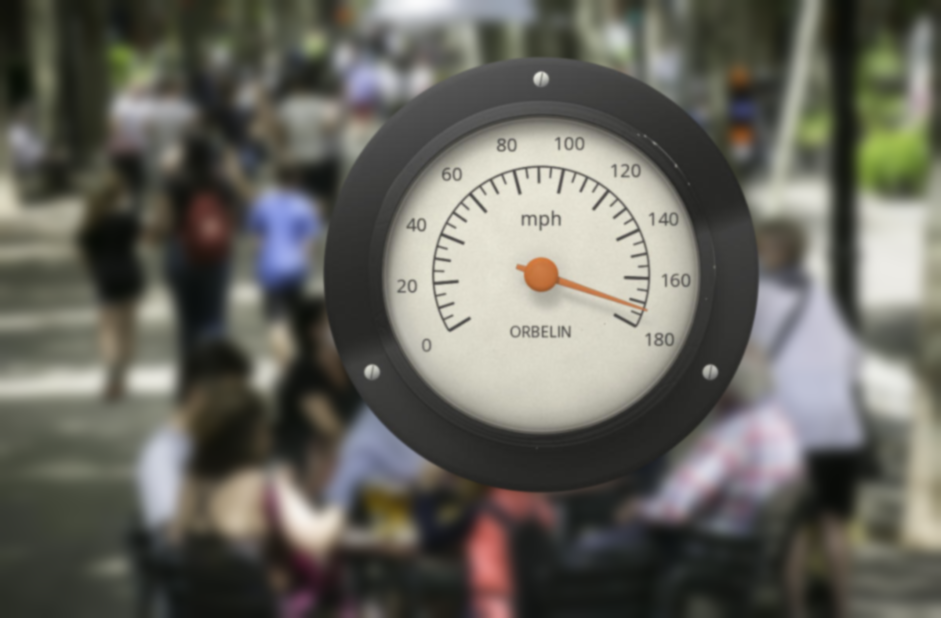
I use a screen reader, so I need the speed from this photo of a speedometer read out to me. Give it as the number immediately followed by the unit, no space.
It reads 172.5mph
